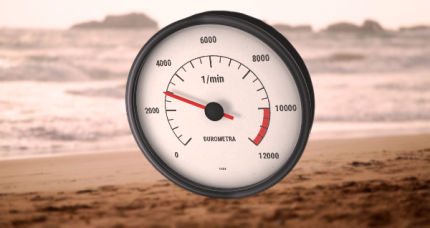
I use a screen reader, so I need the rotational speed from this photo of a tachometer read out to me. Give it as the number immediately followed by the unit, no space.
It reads 3000rpm
